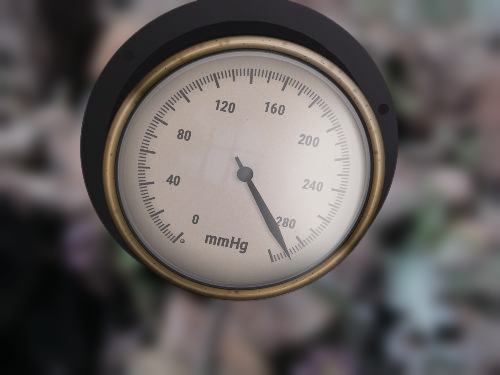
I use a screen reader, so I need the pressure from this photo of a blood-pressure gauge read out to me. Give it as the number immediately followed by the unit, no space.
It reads 290mmHg
